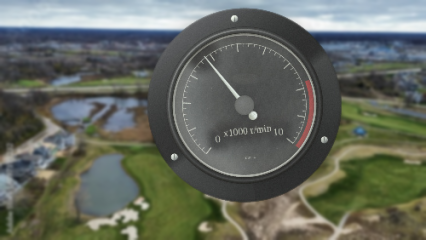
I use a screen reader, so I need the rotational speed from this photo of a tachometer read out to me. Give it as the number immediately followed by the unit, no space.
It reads 3800rpm
